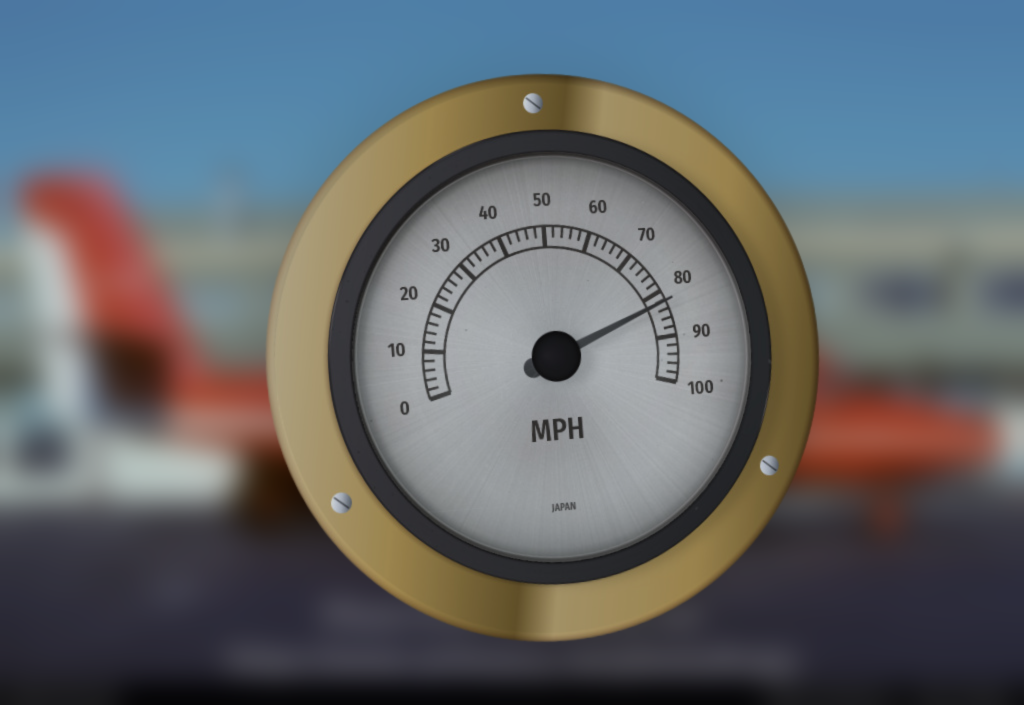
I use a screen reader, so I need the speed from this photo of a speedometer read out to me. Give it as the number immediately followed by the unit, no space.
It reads 82mph
